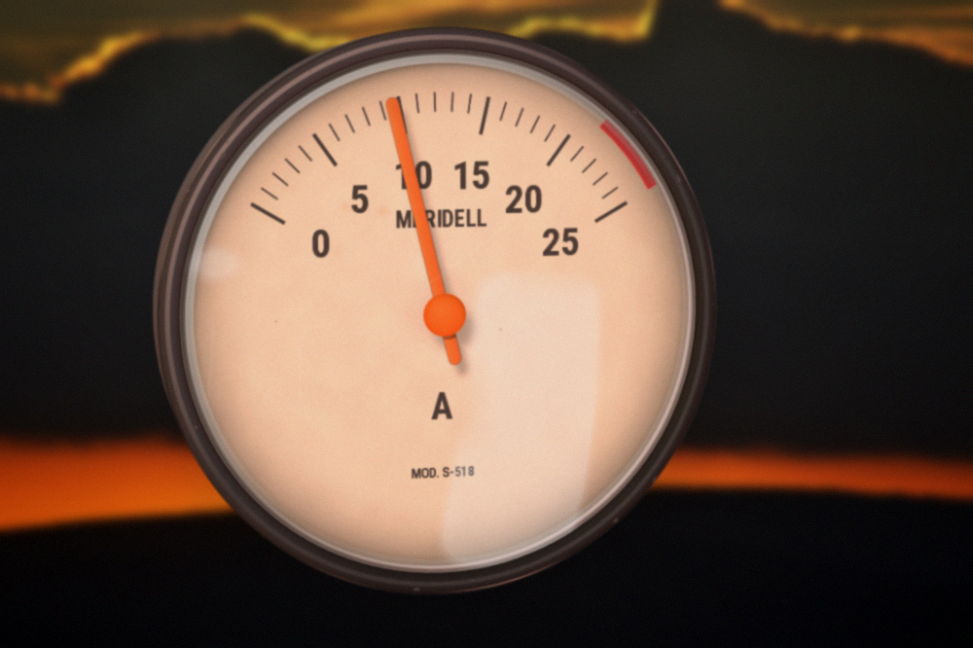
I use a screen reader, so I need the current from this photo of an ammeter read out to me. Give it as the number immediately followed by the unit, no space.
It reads 9.5A
